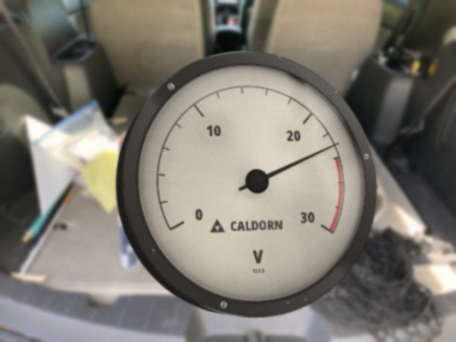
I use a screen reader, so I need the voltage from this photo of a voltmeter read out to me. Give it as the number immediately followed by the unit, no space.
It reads 23V
